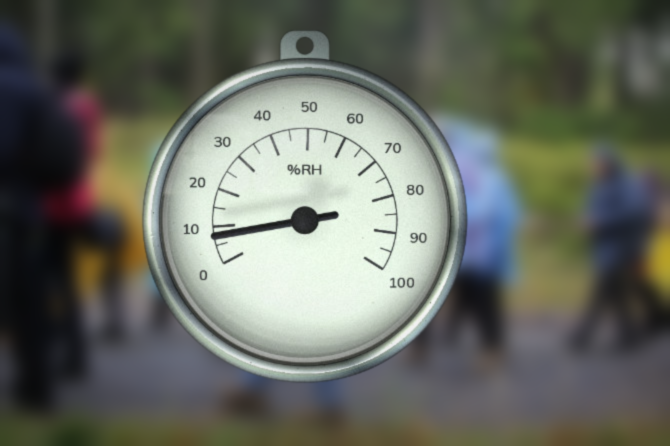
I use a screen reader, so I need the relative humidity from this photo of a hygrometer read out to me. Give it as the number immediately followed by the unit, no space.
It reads 7.5%
